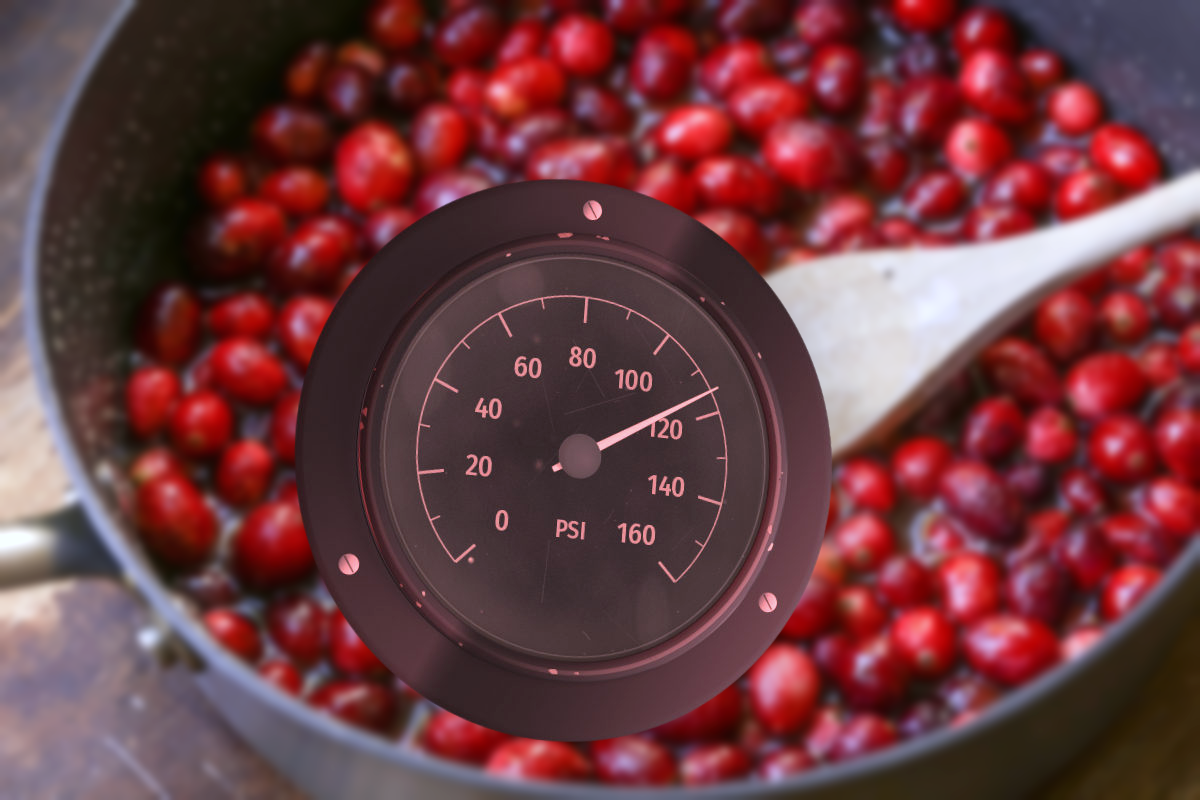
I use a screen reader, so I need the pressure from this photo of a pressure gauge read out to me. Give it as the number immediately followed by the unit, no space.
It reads 115psi
